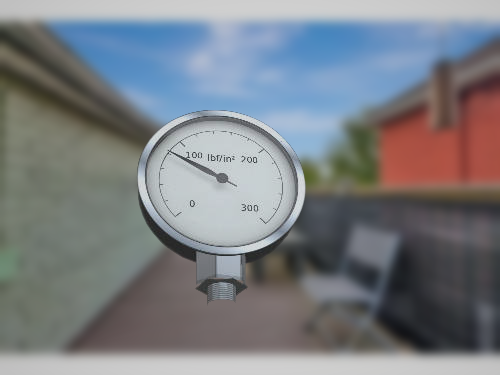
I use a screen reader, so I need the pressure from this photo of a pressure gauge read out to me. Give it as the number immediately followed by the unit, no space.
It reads 80psi
